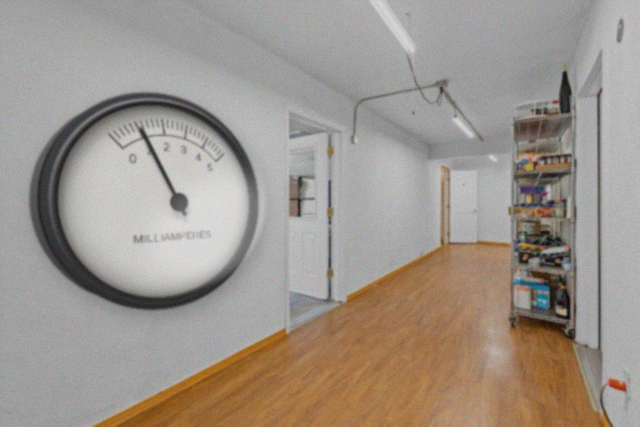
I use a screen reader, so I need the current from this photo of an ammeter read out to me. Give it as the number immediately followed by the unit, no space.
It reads 1mA
